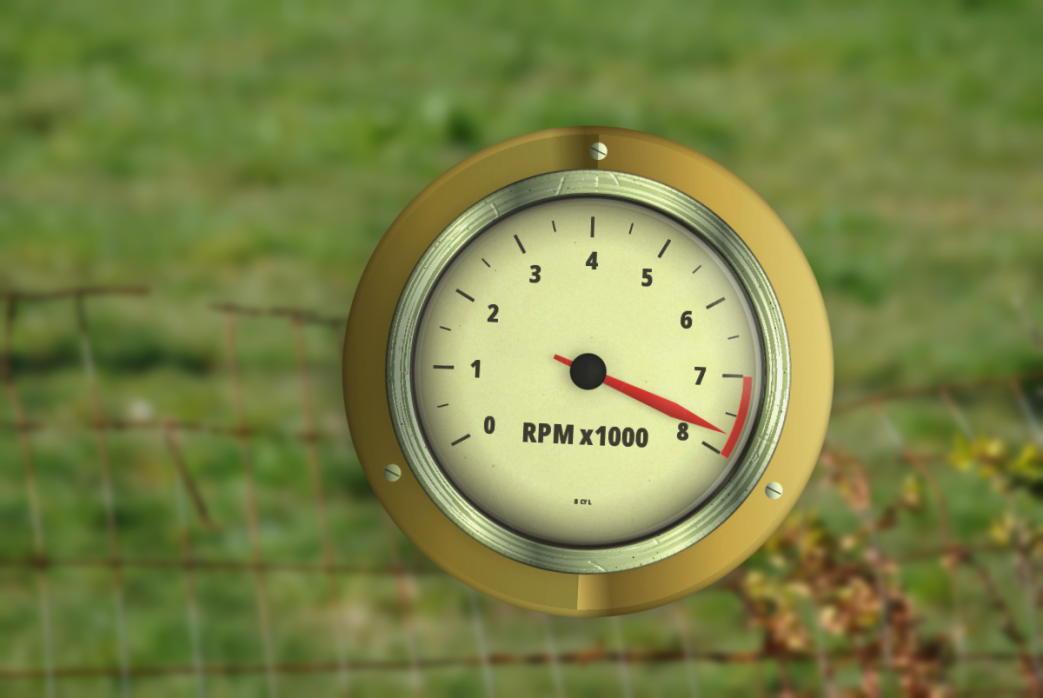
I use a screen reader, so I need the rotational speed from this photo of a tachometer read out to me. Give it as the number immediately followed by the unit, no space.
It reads 7750rpm
